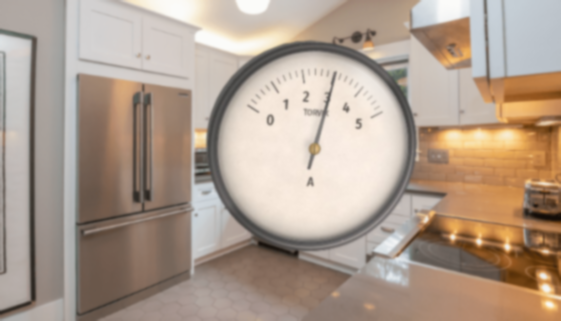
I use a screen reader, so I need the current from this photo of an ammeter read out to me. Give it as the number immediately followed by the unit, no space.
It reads 3A
